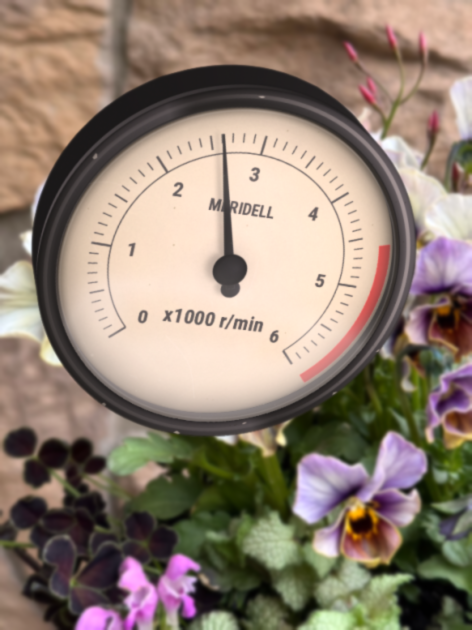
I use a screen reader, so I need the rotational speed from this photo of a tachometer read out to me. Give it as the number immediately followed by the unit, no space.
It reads 2600rpm
